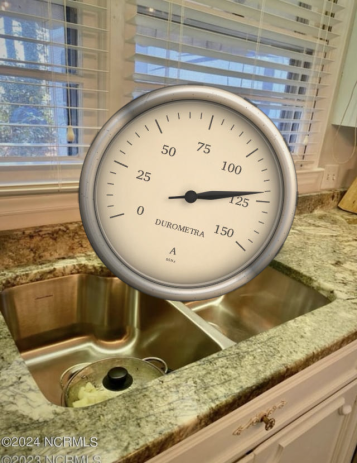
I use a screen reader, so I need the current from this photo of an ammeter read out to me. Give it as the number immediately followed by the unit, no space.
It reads 120A
